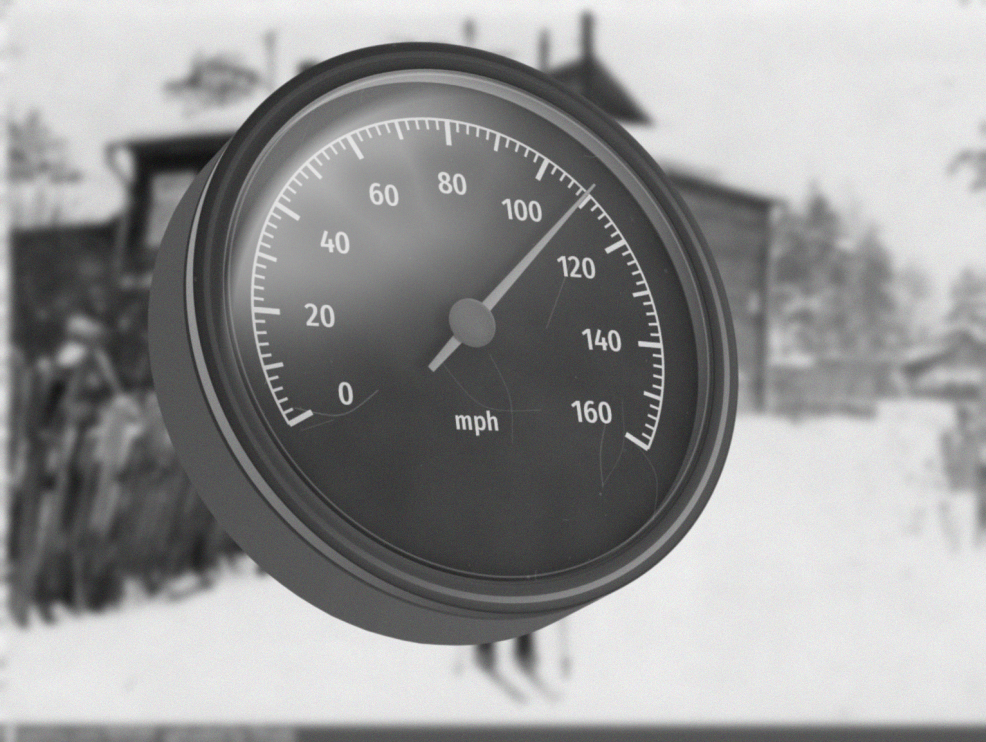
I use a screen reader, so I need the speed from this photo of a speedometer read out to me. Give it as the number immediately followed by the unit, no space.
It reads 109mph
